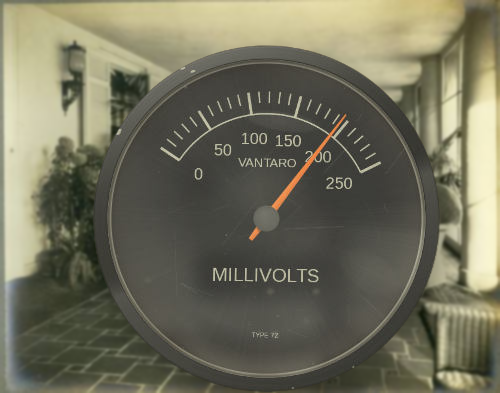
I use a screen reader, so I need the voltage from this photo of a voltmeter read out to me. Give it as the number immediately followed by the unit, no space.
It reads 195mV
